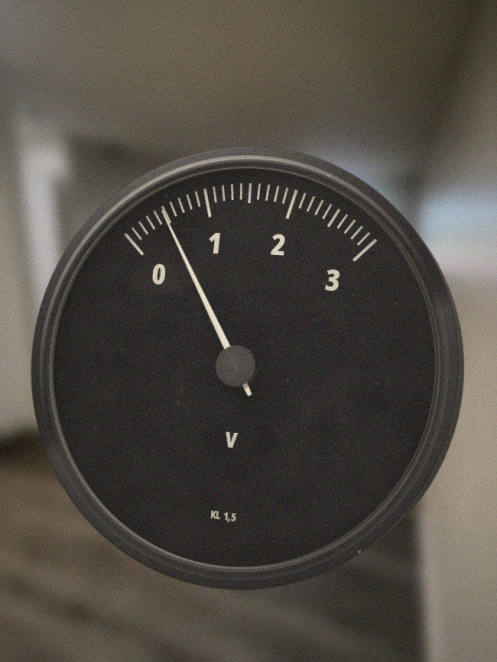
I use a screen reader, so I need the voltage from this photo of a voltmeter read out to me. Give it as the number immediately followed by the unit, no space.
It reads 0.5V
